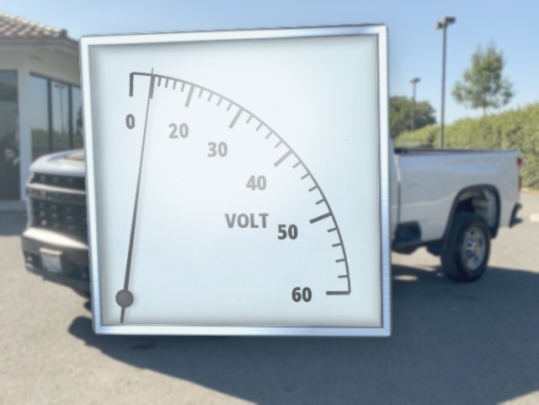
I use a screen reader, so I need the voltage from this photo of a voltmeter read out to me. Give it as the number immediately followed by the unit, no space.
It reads 10V
